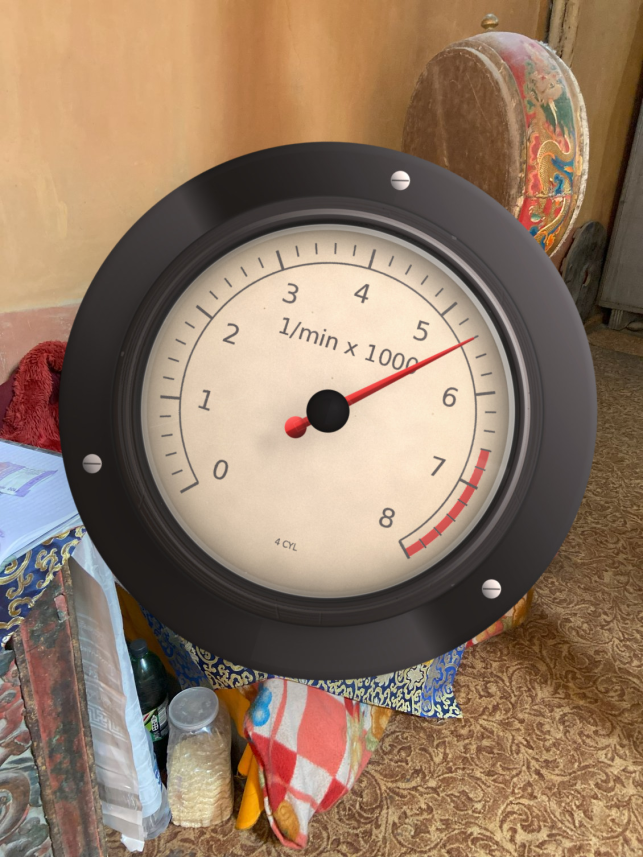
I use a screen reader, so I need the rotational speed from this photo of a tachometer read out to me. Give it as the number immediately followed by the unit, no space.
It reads 5400rpm
